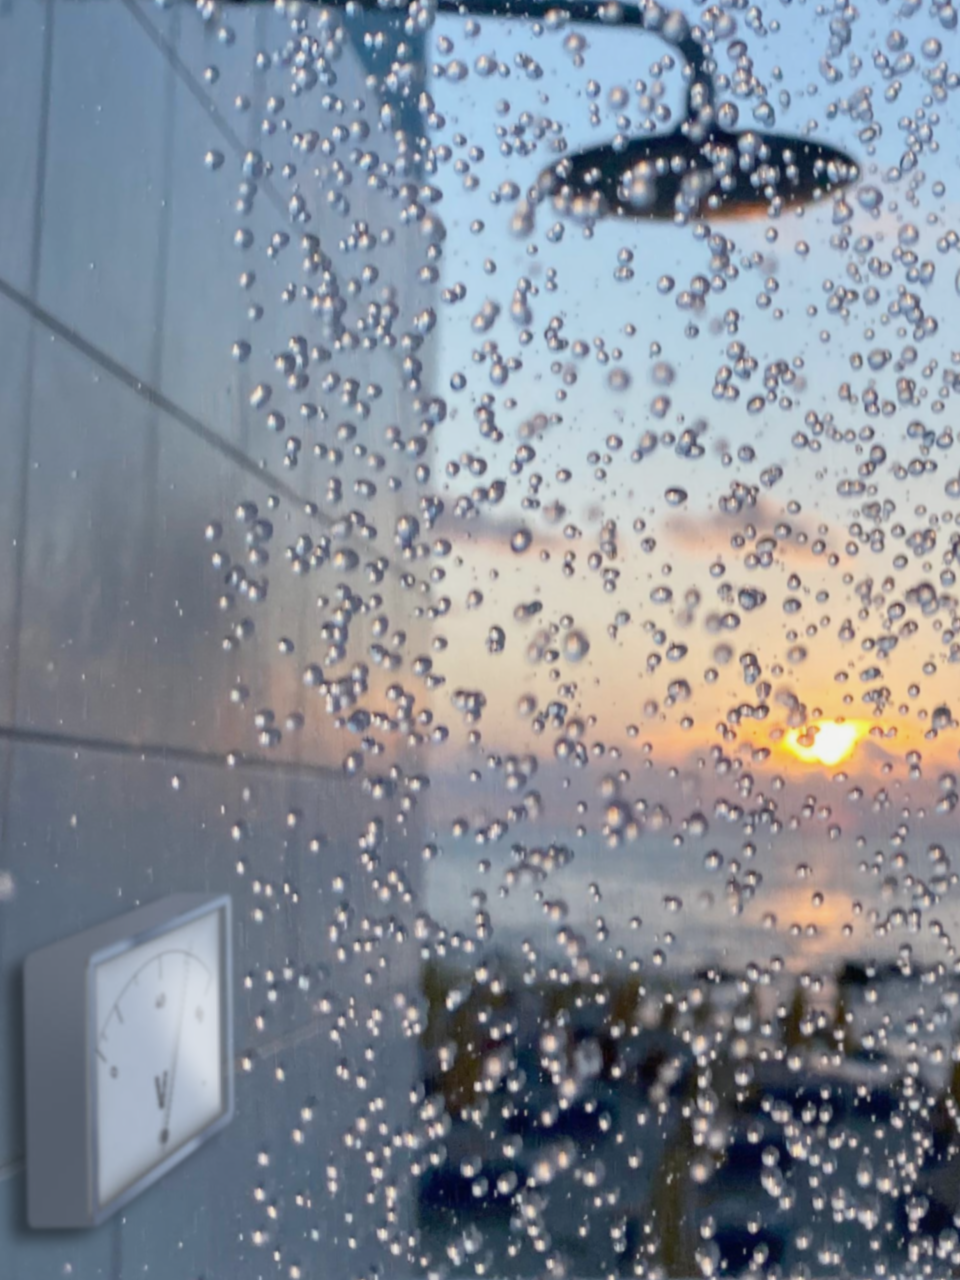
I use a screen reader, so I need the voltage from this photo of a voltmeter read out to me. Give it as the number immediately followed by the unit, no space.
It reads 50V
